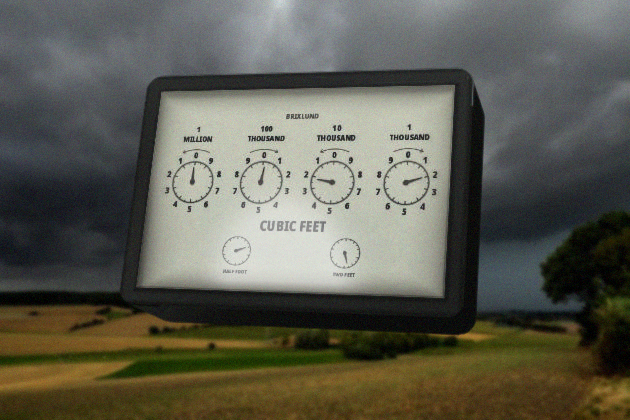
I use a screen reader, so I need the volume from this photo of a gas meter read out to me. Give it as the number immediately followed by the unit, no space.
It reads 2200ft³
